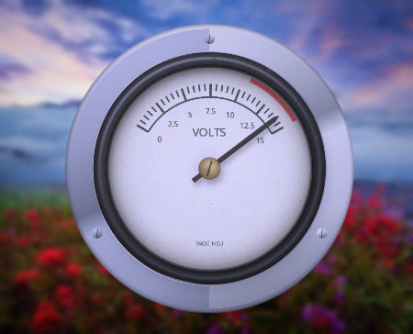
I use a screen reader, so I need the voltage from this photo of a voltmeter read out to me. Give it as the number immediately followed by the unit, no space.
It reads 14V
